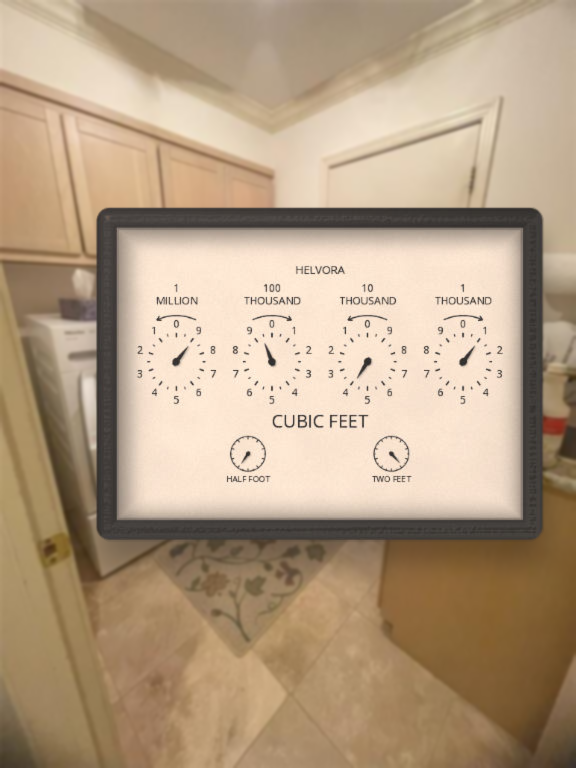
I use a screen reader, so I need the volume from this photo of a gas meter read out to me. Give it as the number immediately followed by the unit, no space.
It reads 894100ft³
